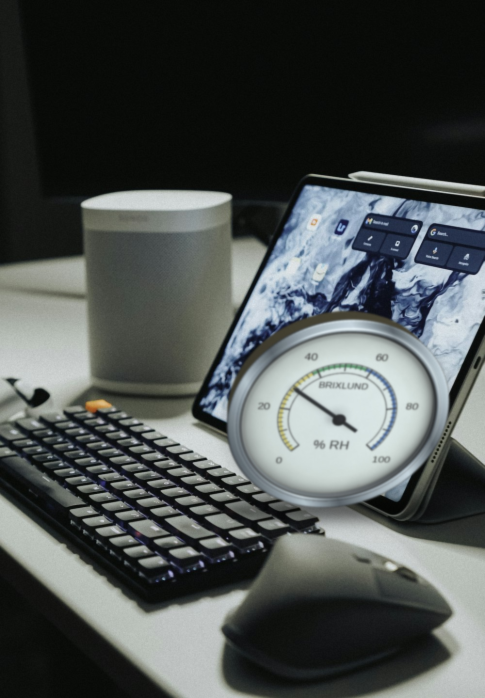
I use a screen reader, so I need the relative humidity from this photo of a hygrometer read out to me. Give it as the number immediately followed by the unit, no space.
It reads 30%
